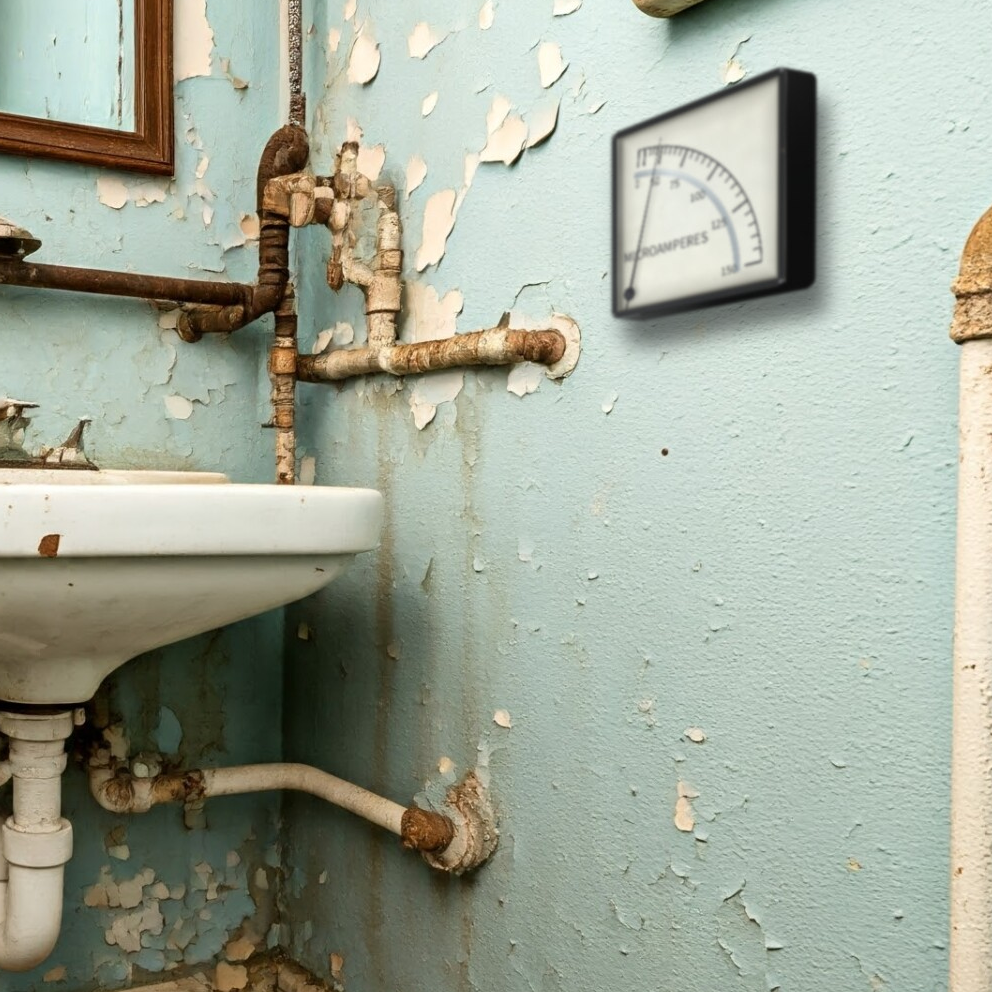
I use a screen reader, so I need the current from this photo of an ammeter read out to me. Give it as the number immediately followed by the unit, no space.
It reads 50µA
